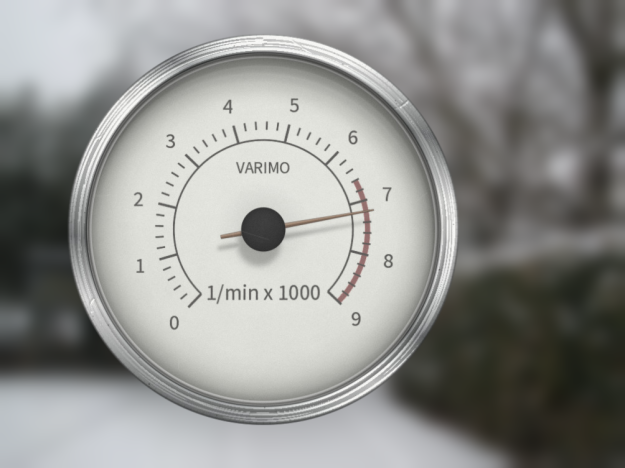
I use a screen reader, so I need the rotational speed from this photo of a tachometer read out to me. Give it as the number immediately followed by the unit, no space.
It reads 7200rpm
